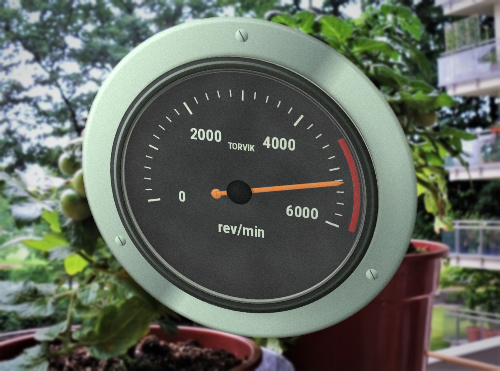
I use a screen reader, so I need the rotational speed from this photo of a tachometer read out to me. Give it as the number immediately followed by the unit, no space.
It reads 5200rpm
